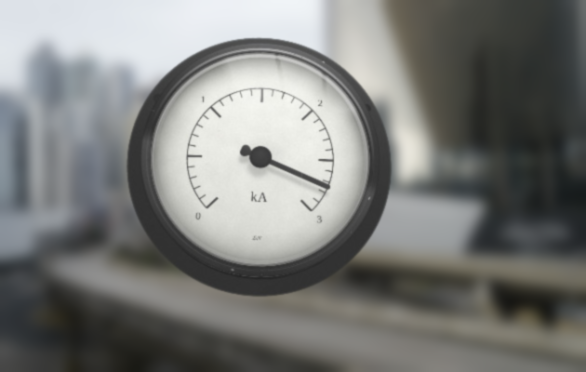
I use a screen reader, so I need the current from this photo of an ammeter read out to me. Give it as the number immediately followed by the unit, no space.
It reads 2.75kA
